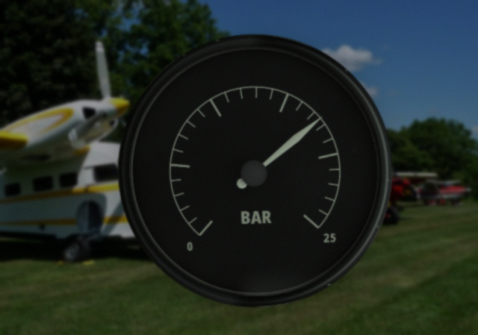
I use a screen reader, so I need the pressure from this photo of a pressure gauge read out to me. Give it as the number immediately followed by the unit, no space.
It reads 17.5bar
